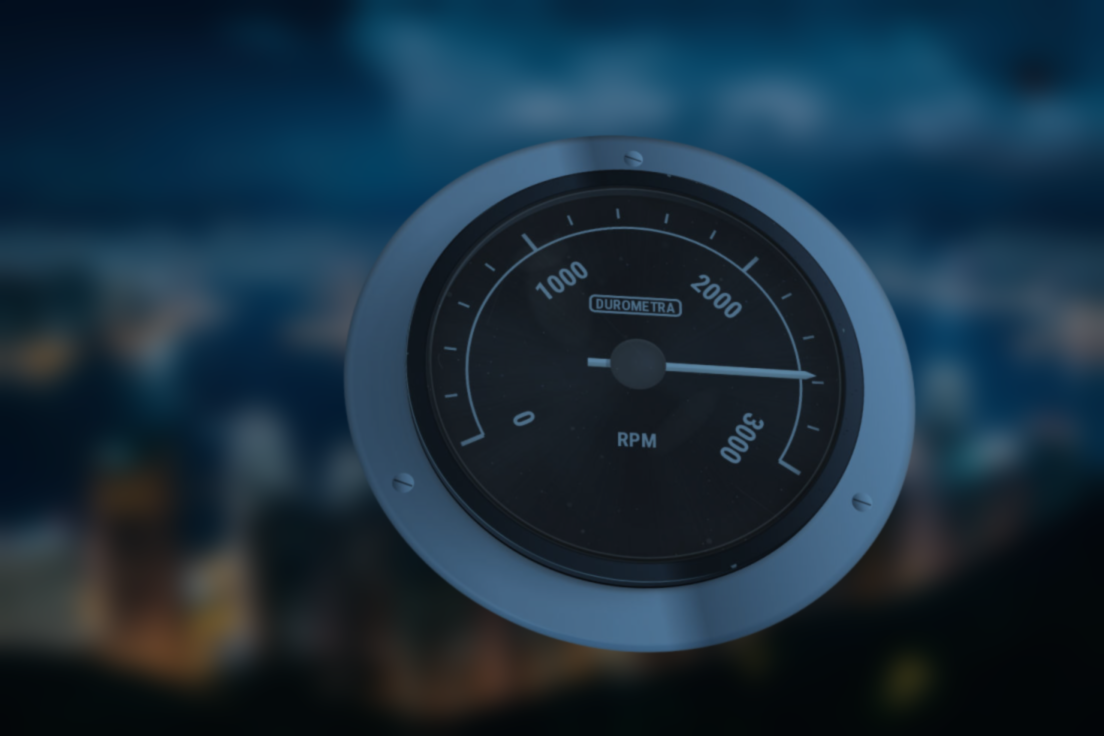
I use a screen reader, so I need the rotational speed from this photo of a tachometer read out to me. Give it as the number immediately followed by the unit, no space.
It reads 2600rpm
